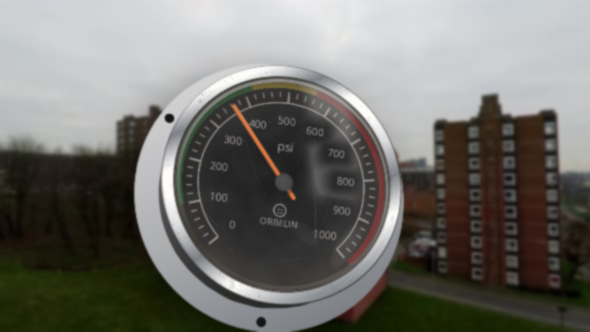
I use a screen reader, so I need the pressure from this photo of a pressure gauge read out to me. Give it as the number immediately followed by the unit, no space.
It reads 360psi
